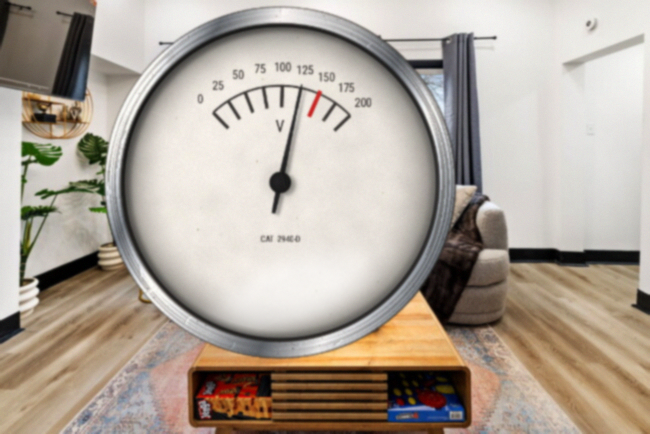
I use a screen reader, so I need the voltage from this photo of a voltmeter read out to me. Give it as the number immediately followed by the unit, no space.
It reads 125V
